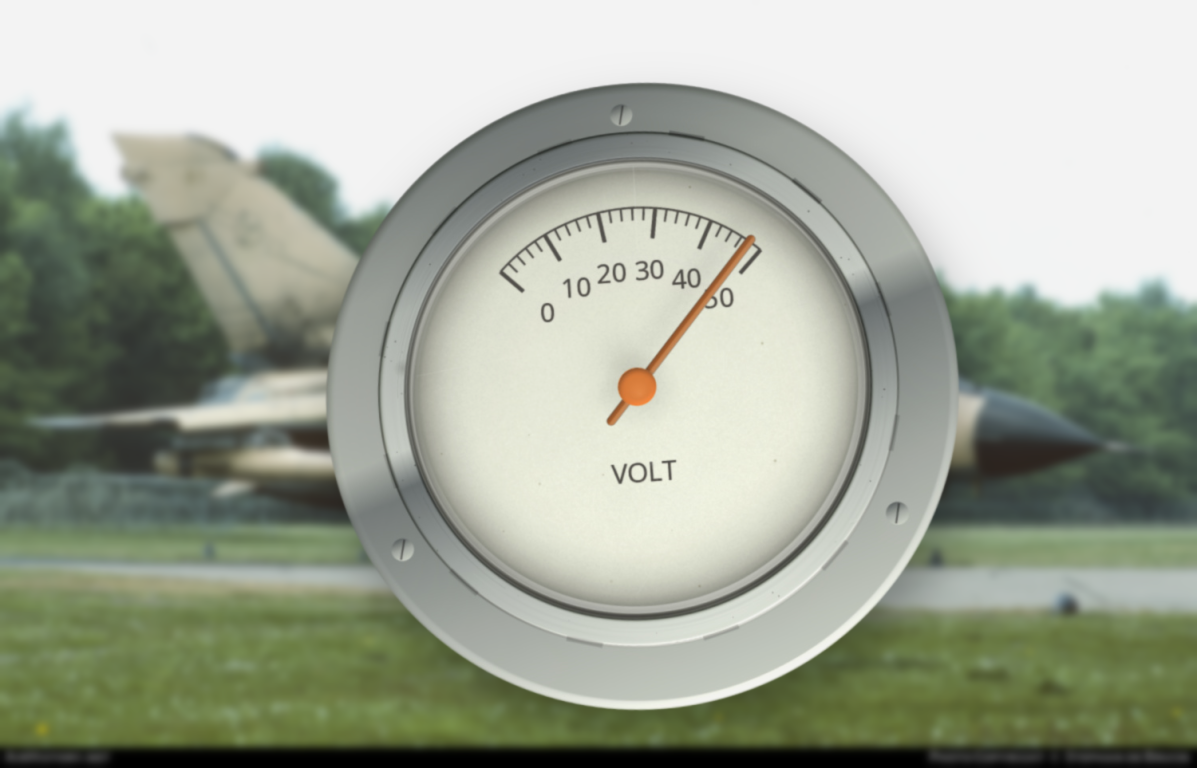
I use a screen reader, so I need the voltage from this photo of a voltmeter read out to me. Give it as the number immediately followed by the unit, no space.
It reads 48V
